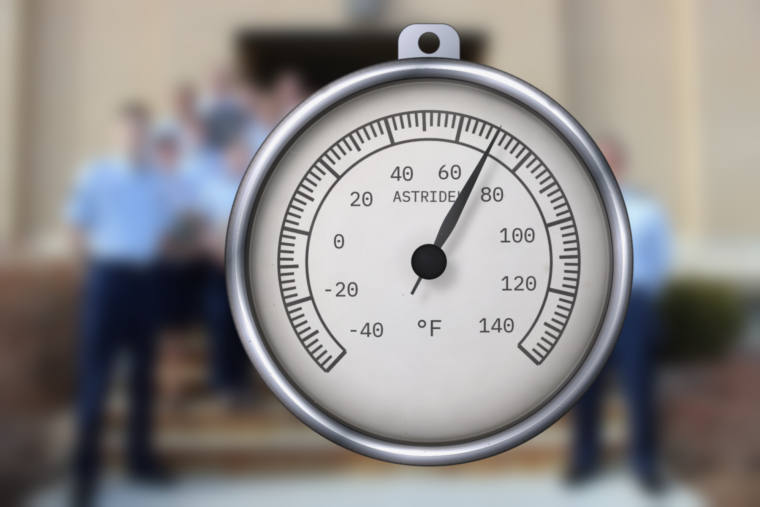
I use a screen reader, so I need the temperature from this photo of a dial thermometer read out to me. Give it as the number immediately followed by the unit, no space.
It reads 70°F
